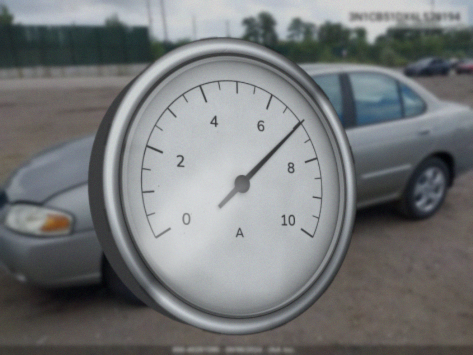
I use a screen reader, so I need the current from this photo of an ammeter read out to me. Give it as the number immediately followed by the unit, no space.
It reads 7A
